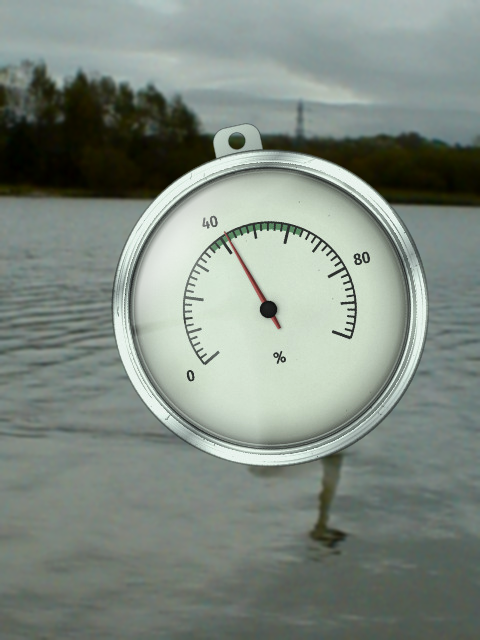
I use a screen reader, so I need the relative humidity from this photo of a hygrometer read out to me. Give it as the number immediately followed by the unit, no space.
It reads 42%
